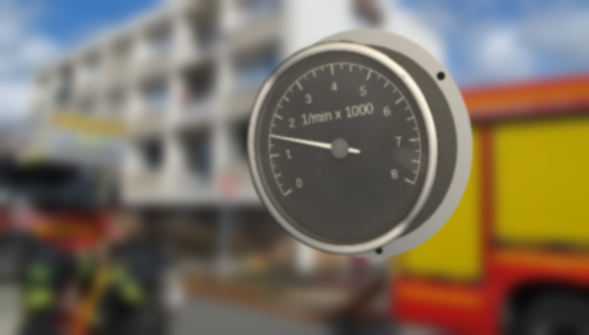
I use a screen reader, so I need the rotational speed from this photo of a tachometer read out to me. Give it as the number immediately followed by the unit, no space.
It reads 1500rpm
